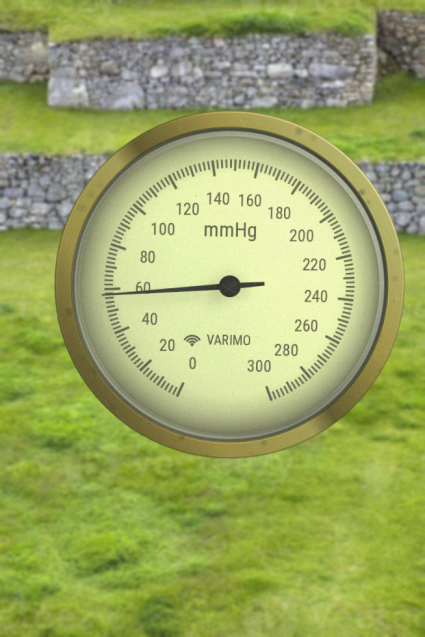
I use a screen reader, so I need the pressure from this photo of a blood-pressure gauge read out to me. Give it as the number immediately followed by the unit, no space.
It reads 58mmHg
